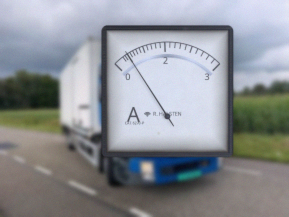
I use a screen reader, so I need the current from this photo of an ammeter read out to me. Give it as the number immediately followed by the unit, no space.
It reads 1A
